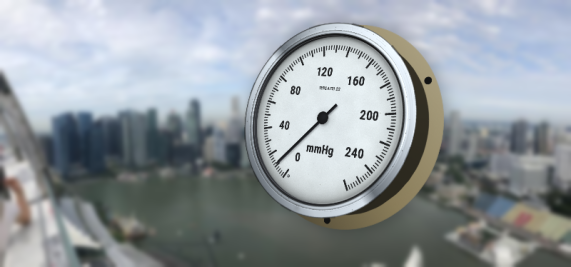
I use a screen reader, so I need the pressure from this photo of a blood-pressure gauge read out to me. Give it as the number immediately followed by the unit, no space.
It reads 10mmHg
